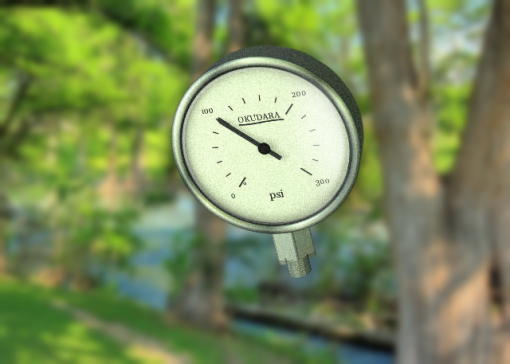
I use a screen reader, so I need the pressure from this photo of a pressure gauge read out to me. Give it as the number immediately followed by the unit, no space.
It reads 100psi
